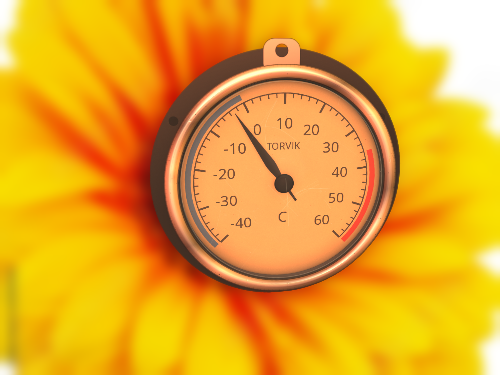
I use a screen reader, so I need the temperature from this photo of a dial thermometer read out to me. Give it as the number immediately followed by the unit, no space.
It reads -3°C
